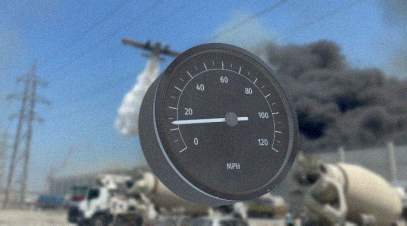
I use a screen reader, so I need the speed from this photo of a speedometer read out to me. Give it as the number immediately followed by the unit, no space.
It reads 12.5mph
